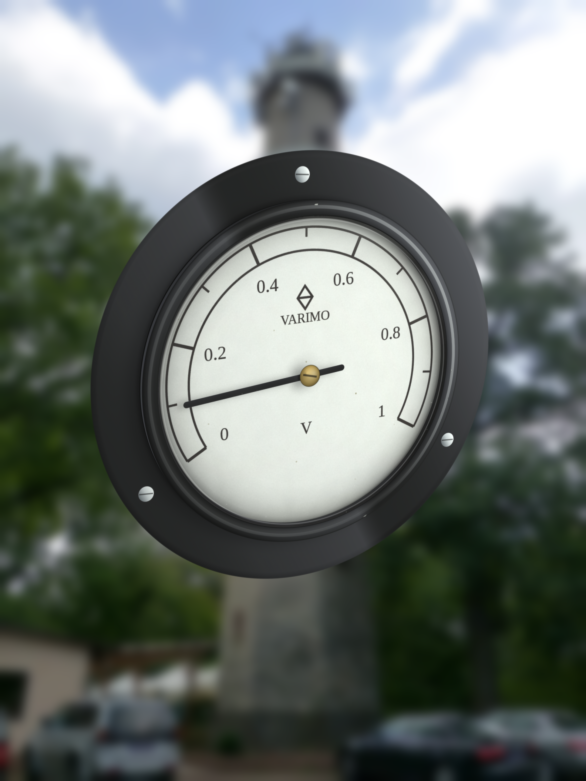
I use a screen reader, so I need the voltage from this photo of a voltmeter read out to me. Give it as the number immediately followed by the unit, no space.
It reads 0.1V
